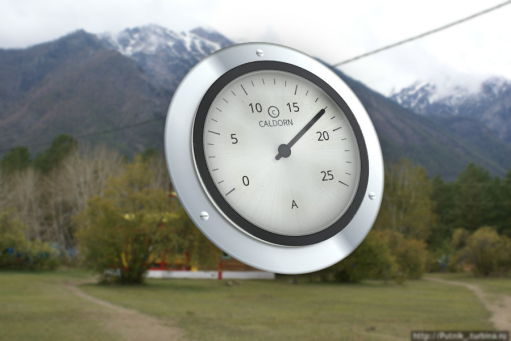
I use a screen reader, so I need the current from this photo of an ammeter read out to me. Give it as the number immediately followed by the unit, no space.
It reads 18A
